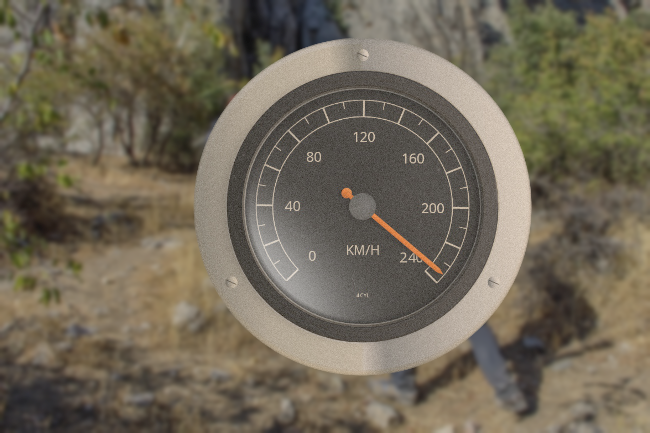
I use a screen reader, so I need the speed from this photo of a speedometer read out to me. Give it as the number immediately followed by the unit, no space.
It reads 235km/h
